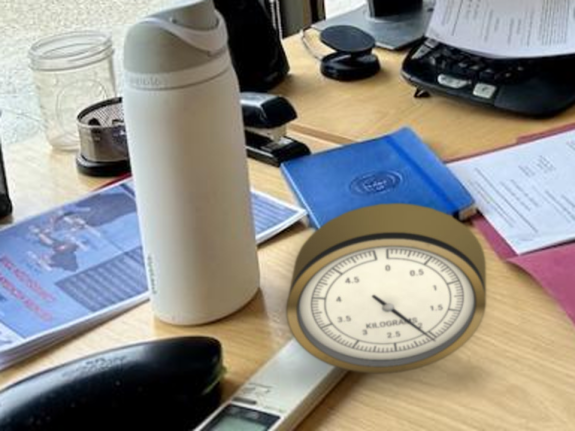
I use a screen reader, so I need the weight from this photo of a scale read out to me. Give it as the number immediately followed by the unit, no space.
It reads 2kg
